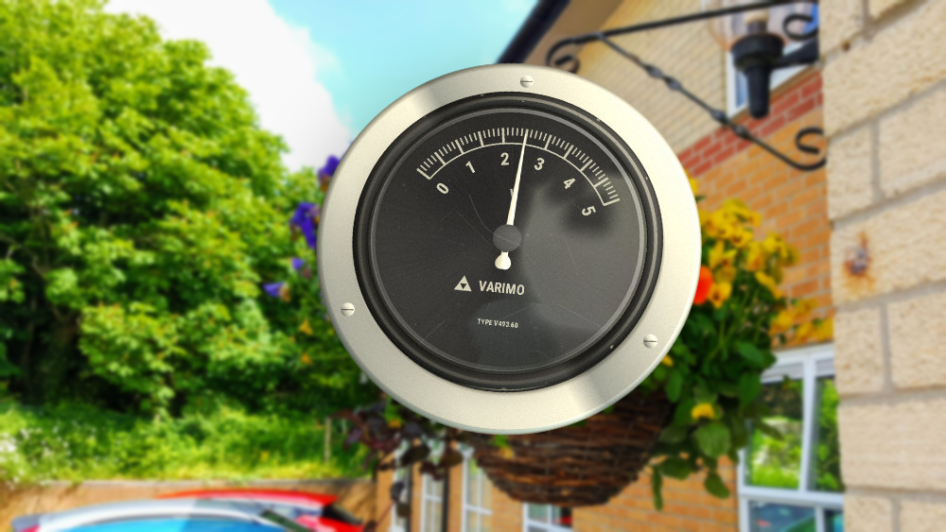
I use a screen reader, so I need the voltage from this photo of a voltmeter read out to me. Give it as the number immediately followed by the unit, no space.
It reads 2.5V
